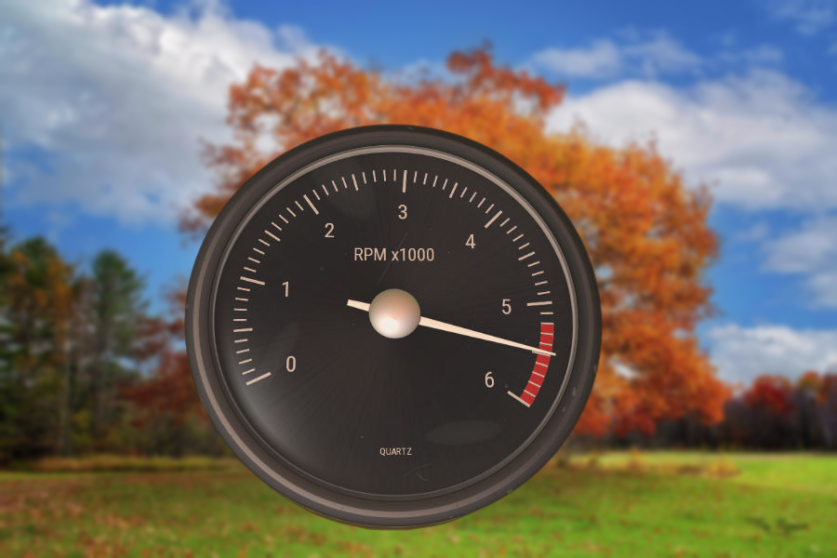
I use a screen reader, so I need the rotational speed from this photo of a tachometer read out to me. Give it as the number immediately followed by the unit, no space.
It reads 5500rpm
